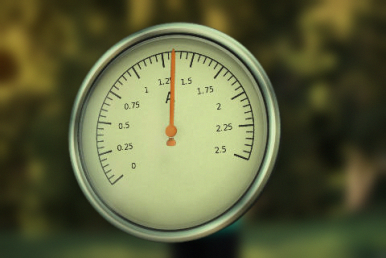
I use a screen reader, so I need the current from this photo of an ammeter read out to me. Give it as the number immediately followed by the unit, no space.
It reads 1.35A
